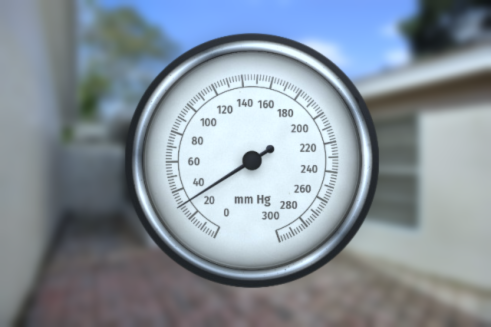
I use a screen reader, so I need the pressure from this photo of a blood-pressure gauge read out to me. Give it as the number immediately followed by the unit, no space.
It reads 30mmHg
